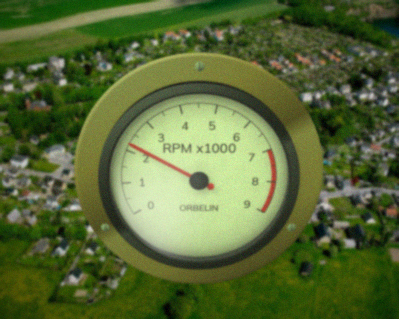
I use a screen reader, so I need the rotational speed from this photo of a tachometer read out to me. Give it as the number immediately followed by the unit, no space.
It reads 2250rpm
